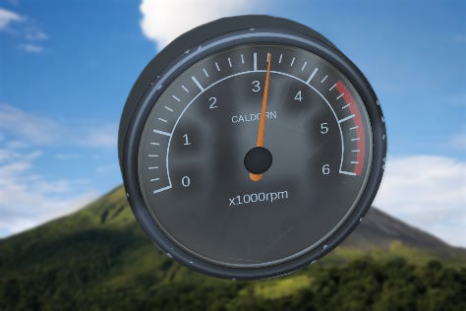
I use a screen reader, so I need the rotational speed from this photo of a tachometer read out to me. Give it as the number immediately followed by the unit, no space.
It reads 3200rpm
